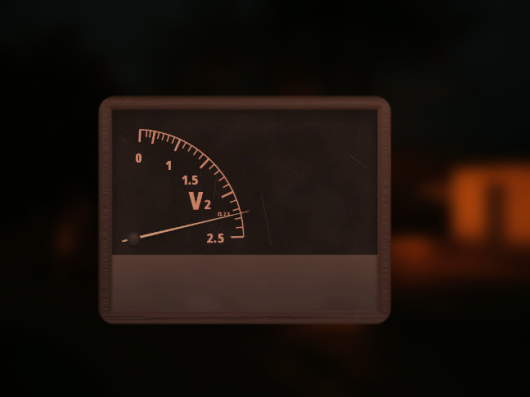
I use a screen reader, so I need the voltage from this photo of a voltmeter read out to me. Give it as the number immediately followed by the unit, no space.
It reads 2.25V
